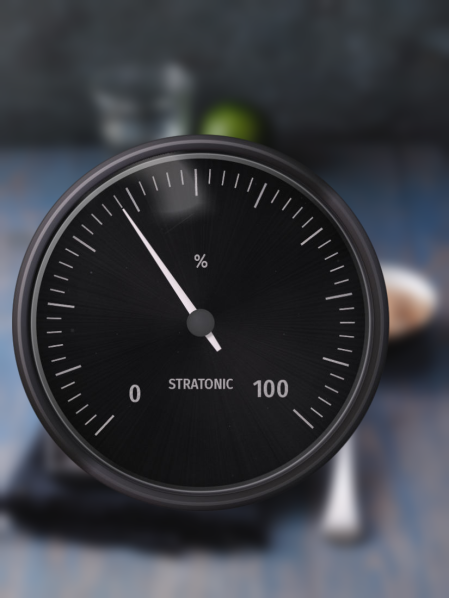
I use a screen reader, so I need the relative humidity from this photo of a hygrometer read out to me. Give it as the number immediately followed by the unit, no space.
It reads 38%
